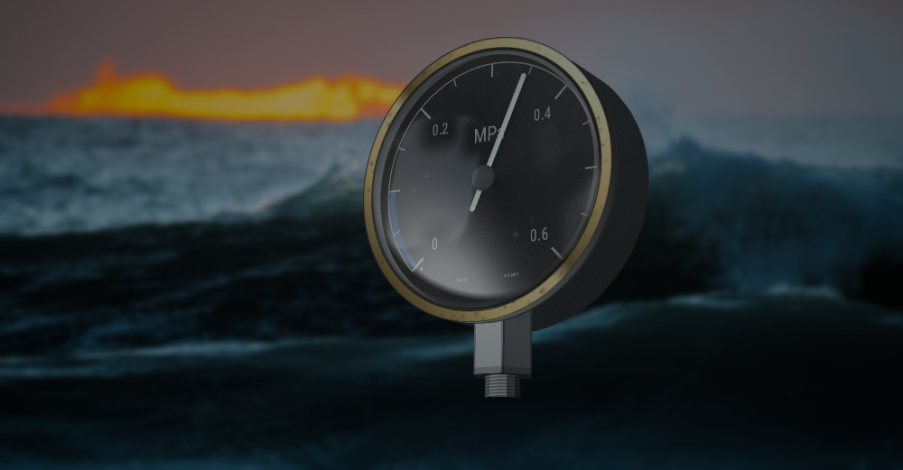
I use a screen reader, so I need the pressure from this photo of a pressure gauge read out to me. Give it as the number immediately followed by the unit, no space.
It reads 0.35MPa
